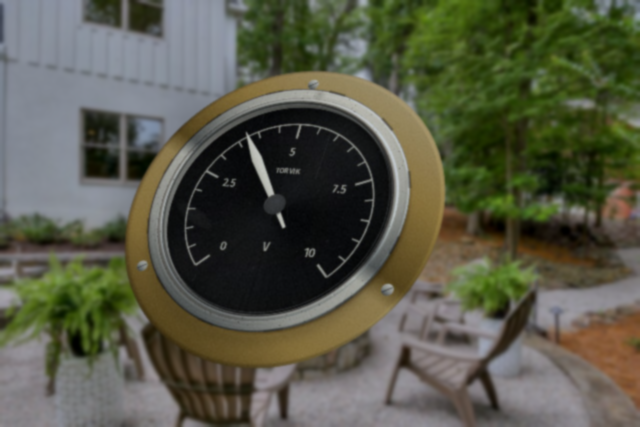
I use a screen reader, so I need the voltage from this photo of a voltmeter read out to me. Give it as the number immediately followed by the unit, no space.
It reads 3.75V
